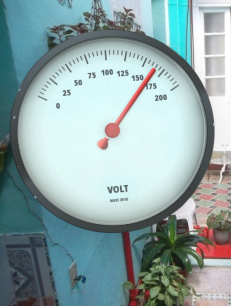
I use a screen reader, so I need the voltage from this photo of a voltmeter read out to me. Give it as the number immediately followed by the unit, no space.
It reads 165V
